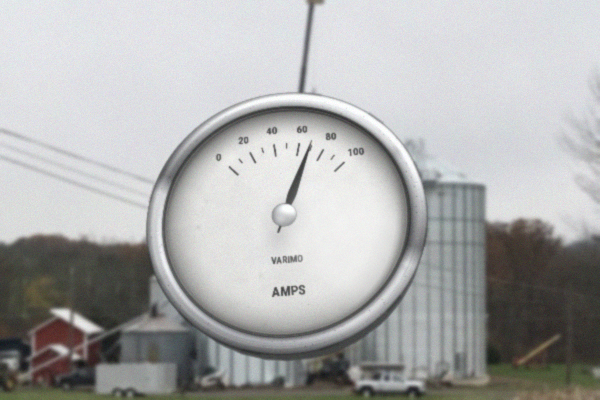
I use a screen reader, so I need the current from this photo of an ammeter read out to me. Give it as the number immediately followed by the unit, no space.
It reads 70A
